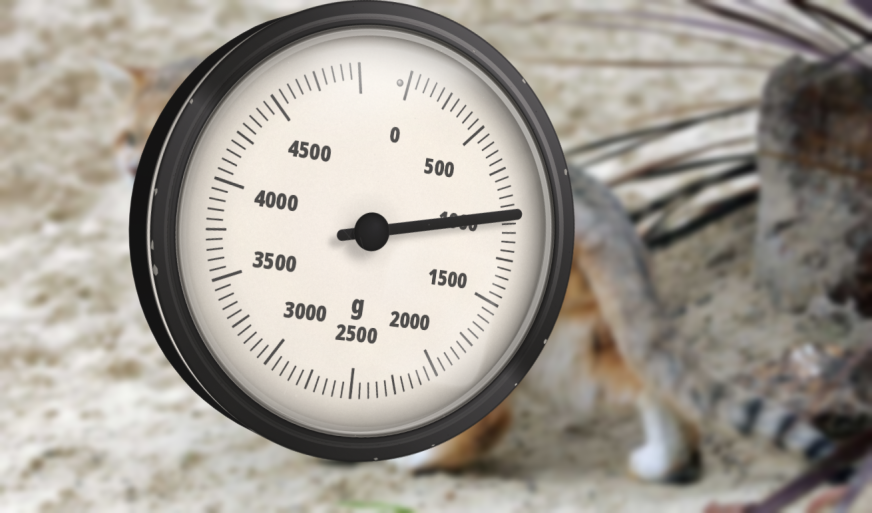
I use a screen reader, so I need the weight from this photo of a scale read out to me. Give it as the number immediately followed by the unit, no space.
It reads 1000g
